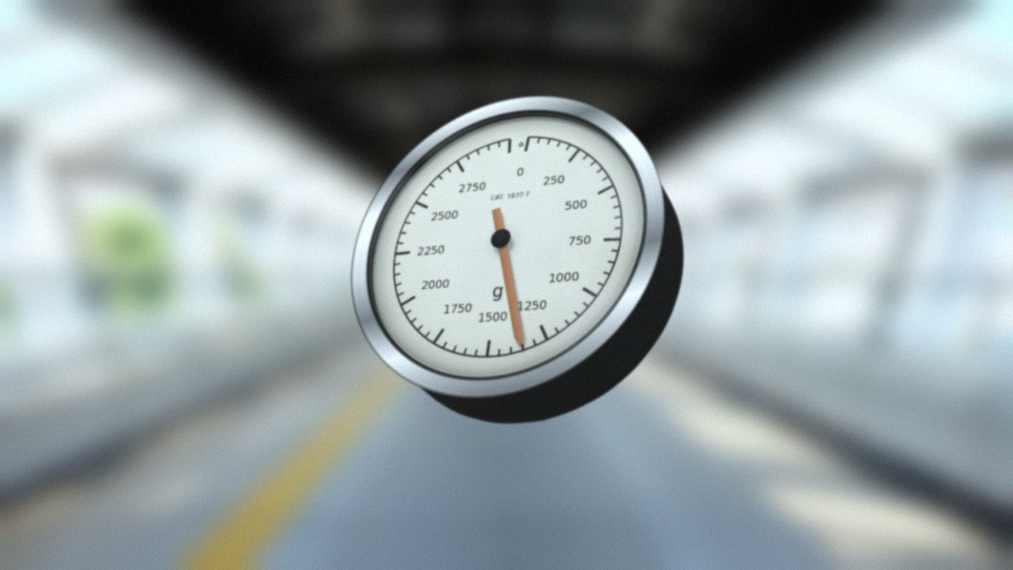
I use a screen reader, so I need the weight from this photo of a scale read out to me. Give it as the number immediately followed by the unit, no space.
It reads 1350g
